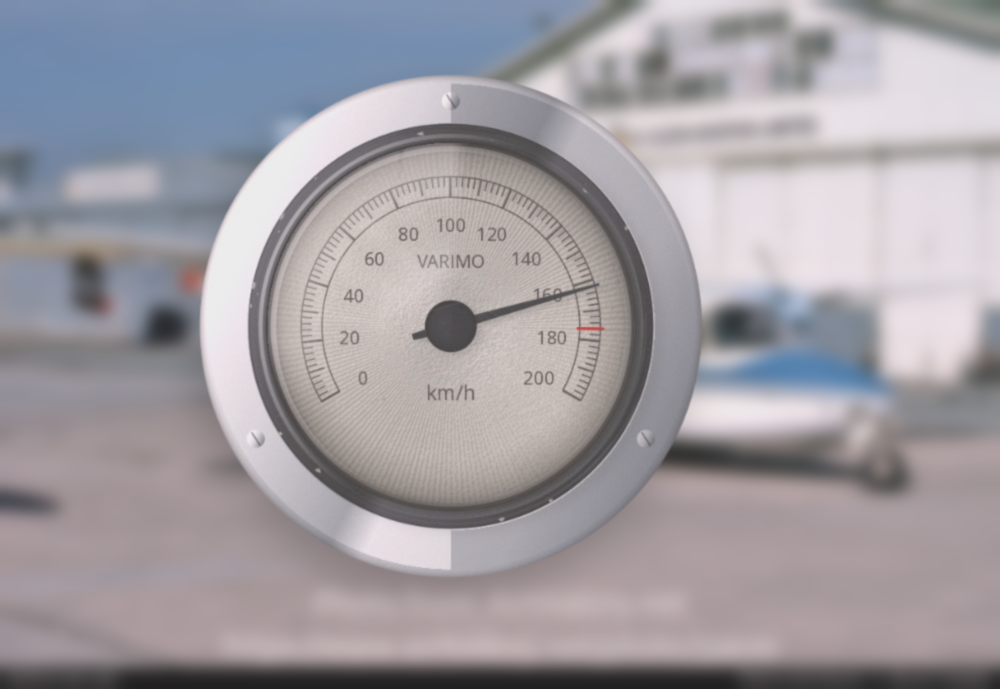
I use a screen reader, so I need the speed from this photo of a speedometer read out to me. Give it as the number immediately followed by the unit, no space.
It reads 162km/h
